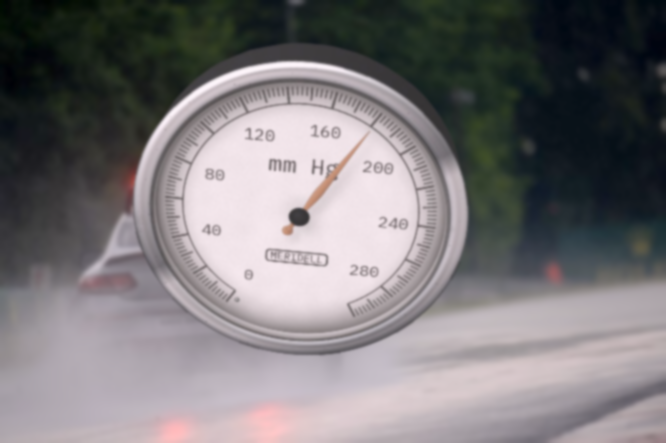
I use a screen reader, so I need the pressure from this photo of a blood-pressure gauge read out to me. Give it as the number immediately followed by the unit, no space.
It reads 180mmHg
